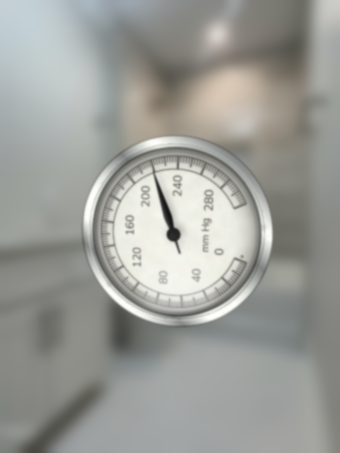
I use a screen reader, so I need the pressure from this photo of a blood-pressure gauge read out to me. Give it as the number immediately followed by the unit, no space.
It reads 220mmHg
